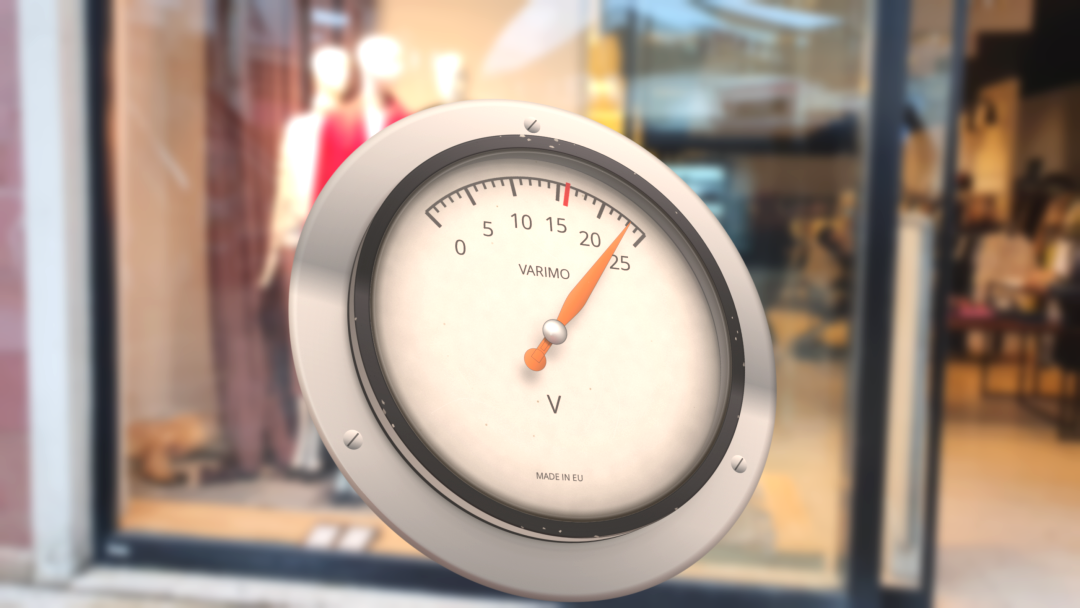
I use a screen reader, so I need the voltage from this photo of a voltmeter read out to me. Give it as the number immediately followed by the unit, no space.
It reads 23V
